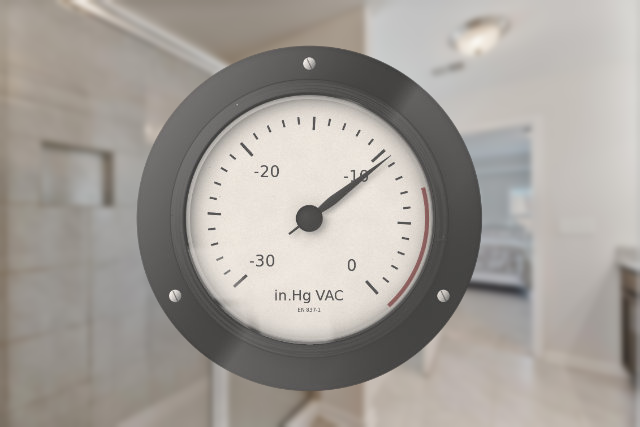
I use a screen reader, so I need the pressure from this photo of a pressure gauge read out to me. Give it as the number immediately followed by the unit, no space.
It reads -9.5inHg
